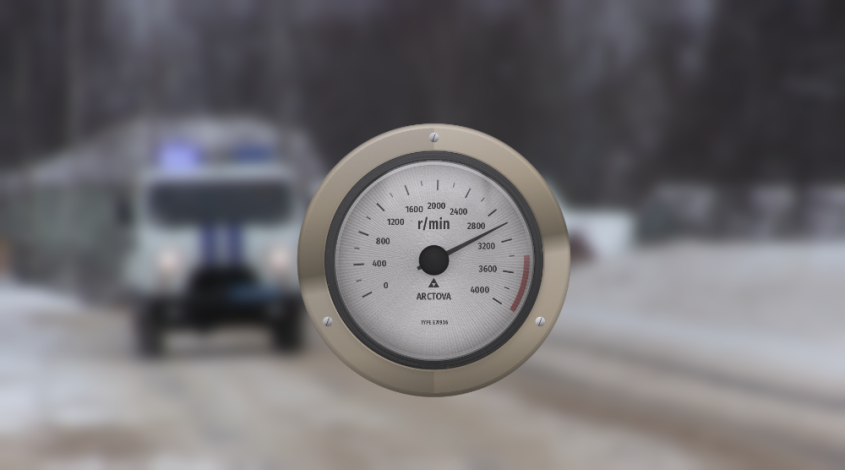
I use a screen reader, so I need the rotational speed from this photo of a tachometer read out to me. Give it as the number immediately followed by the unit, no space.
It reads 3000rpm
